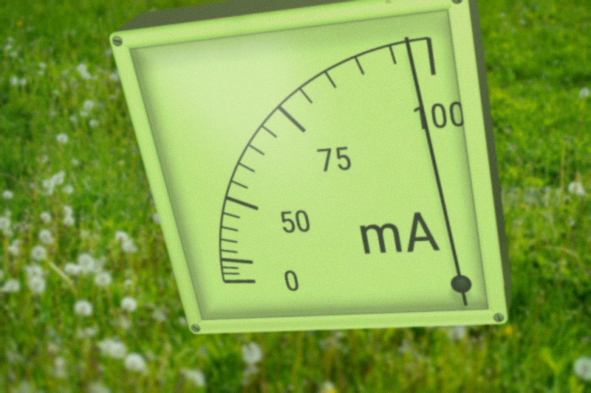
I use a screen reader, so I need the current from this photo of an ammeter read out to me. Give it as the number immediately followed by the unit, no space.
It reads 97.5mA
